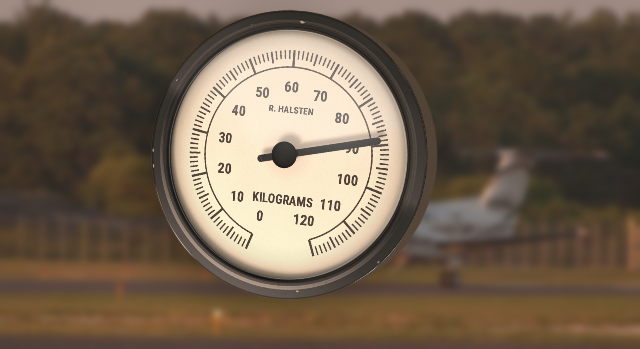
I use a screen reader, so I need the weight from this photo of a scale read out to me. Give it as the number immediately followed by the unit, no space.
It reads 89kg
